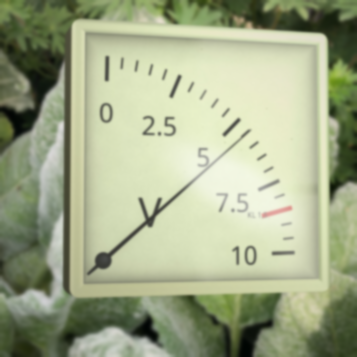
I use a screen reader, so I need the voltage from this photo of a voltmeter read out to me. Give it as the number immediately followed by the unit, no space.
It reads 5.5V
